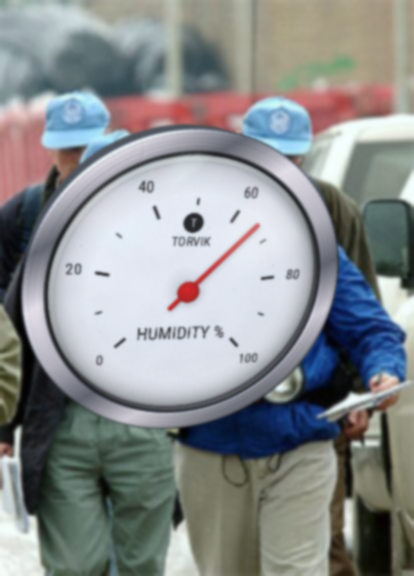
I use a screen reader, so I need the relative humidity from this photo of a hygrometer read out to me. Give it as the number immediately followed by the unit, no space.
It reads 65%
